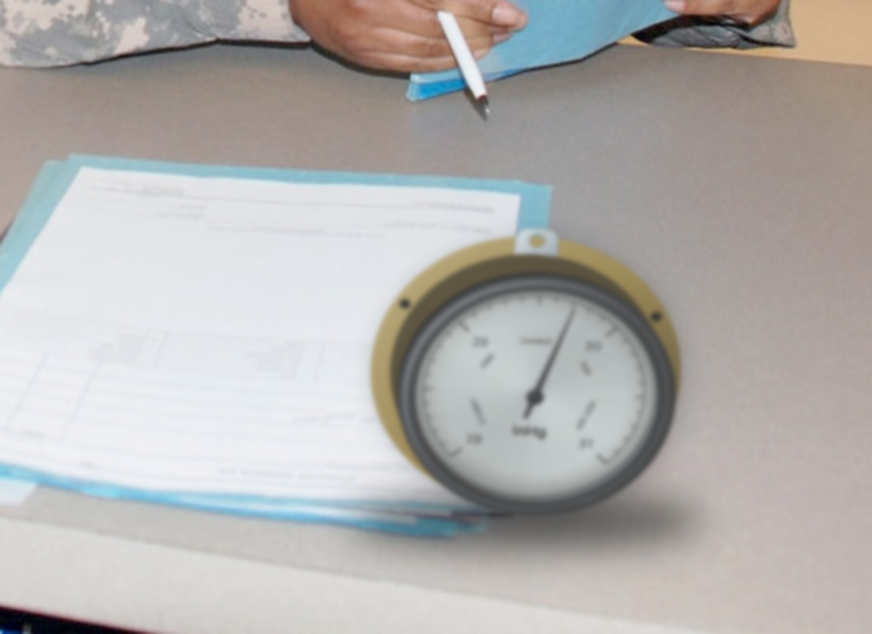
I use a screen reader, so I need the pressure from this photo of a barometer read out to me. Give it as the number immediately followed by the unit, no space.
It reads 29.7inHg
